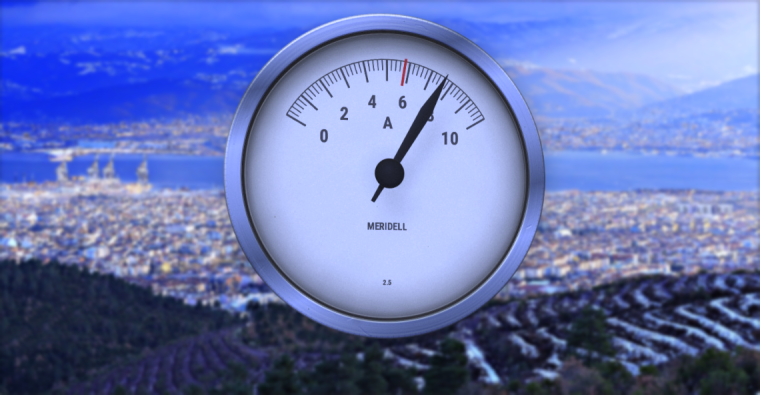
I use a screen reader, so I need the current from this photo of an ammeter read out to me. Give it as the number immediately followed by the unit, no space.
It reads 7.6A
